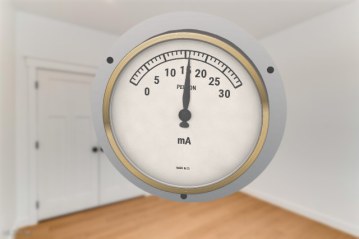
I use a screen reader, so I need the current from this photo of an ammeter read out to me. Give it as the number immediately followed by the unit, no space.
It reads 16mA
